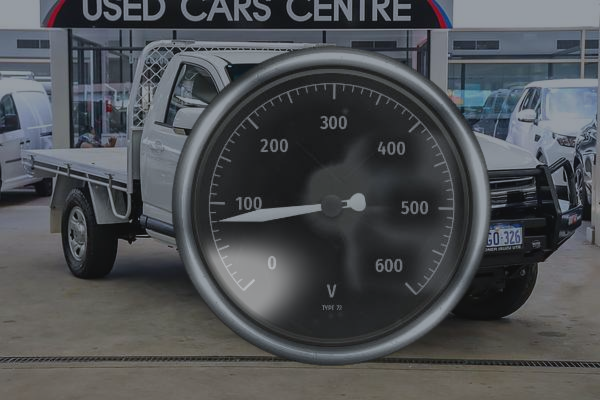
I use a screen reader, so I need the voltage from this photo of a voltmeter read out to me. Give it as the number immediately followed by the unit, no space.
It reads 80V
